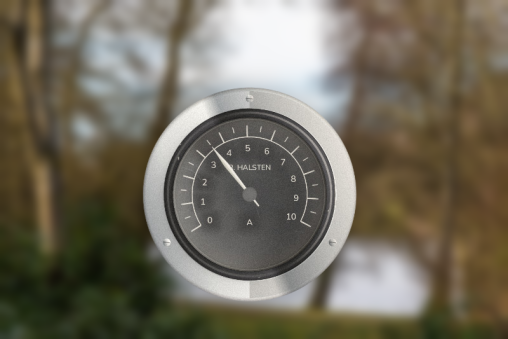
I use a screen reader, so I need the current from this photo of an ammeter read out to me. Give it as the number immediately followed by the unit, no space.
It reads 3.5A
